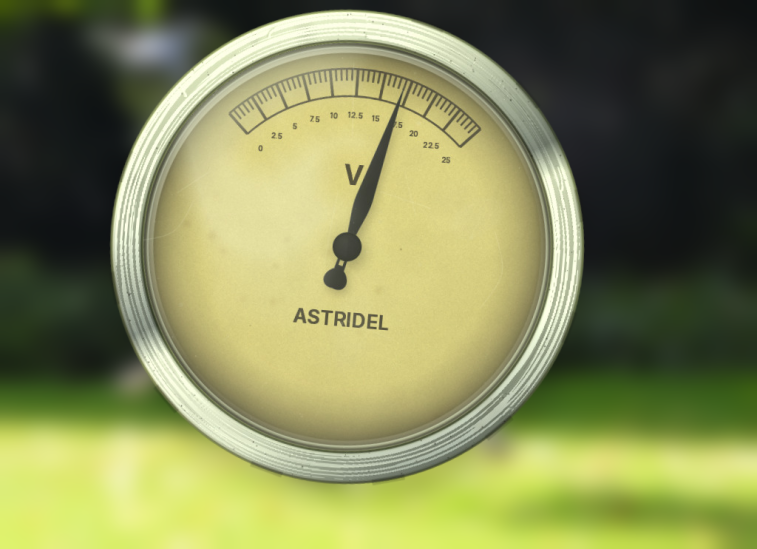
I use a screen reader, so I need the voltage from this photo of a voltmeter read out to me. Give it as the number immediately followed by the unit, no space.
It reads 17V
